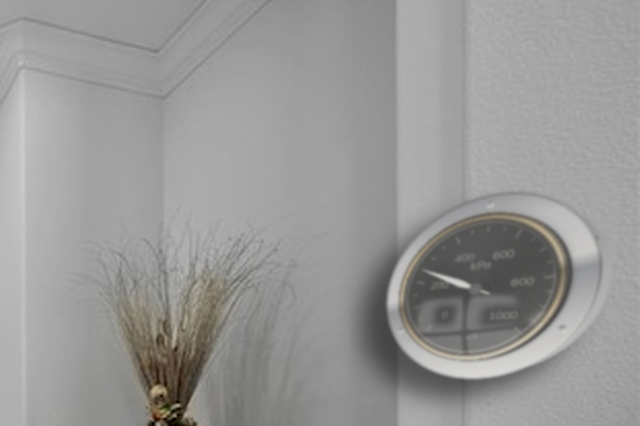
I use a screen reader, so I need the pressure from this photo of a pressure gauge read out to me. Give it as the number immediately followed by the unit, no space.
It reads 250kPa
